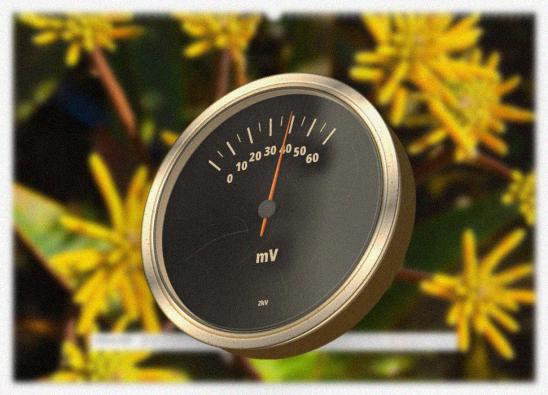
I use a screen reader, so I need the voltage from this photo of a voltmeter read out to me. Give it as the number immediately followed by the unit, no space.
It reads 40mV
